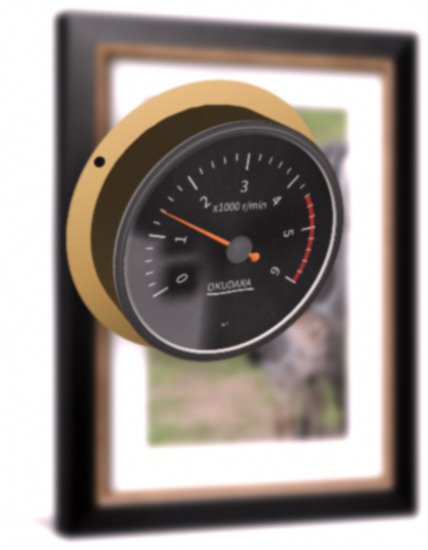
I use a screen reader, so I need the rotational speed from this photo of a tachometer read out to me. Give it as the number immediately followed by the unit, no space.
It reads 1400rpm
